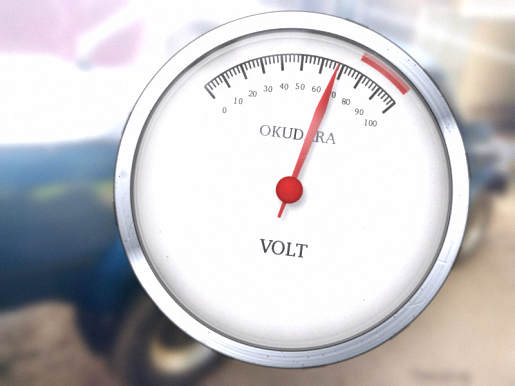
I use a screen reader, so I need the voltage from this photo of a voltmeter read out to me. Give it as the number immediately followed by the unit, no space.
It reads 68V
